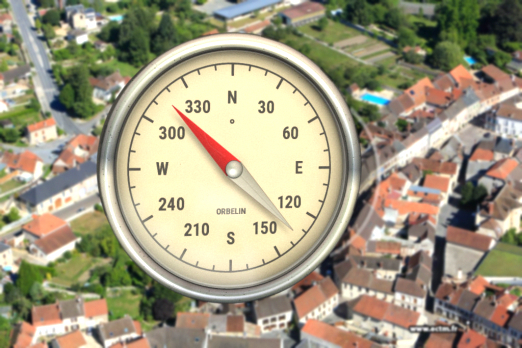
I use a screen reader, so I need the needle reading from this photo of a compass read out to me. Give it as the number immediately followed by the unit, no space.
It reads 315°
